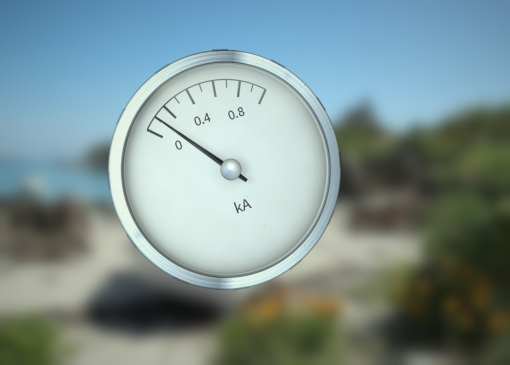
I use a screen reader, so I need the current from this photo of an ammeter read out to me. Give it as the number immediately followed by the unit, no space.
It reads 0.1kA
